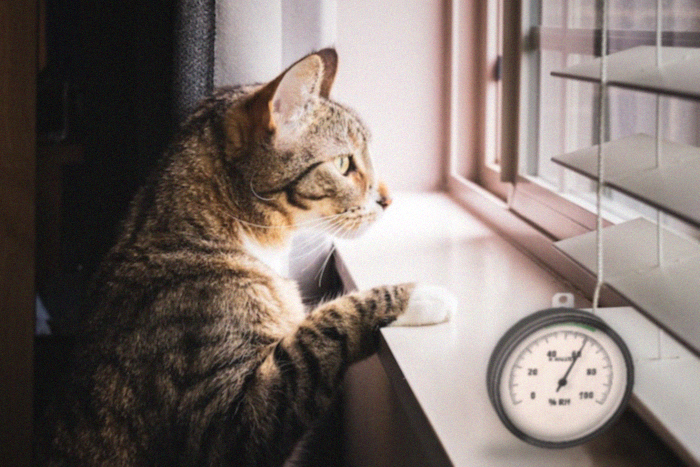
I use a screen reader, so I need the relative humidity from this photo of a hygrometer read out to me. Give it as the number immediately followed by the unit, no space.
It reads 60%
